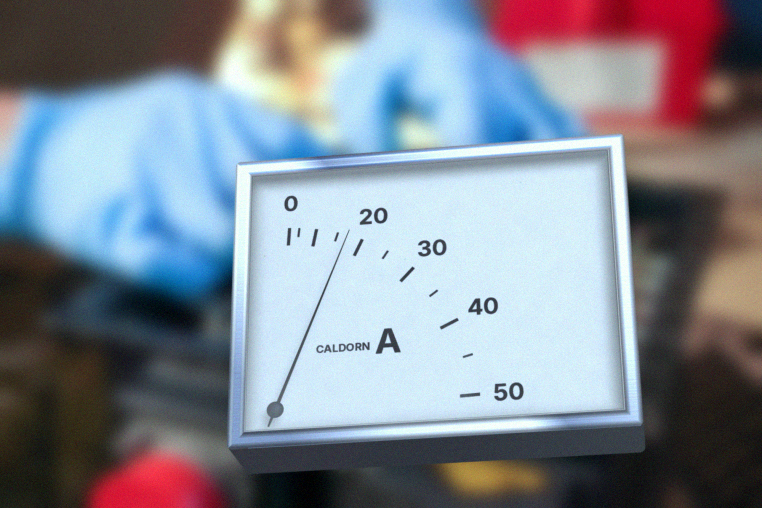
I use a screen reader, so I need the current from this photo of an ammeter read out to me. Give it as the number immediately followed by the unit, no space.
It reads 17.5A
